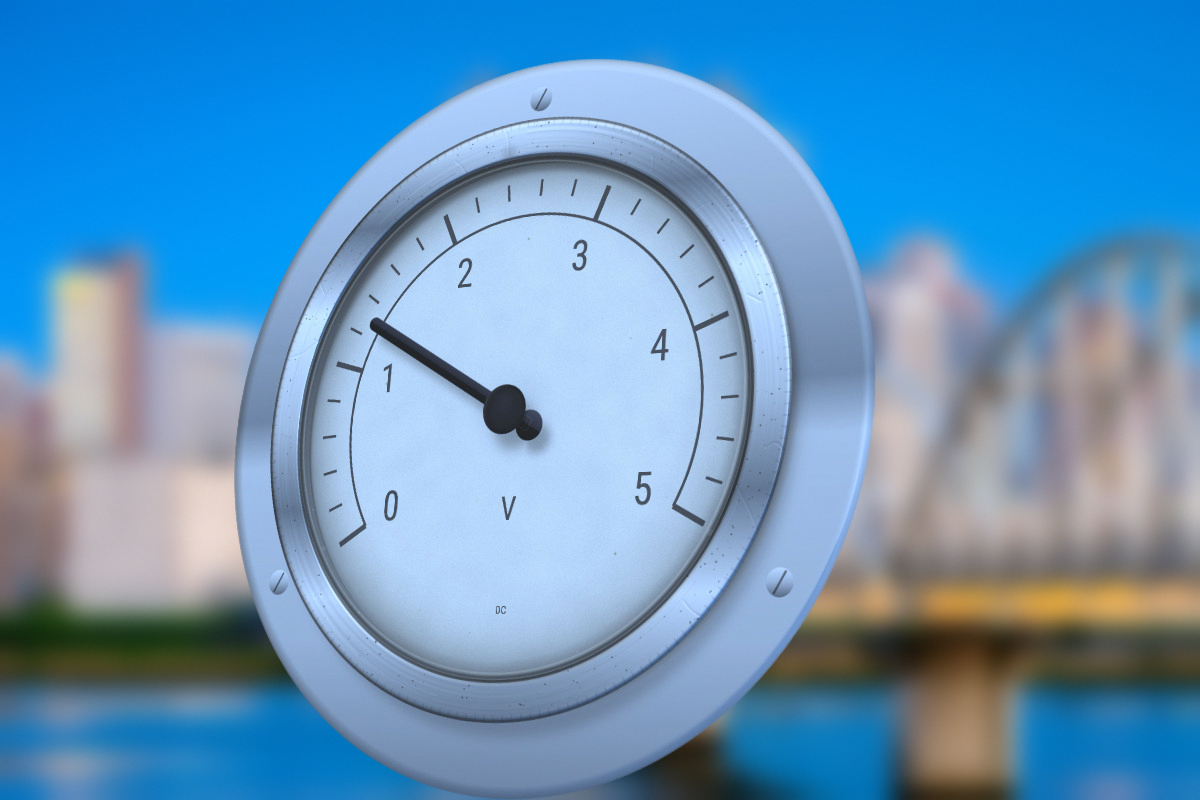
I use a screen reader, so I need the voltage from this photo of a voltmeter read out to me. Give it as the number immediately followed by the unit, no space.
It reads 1.3V
